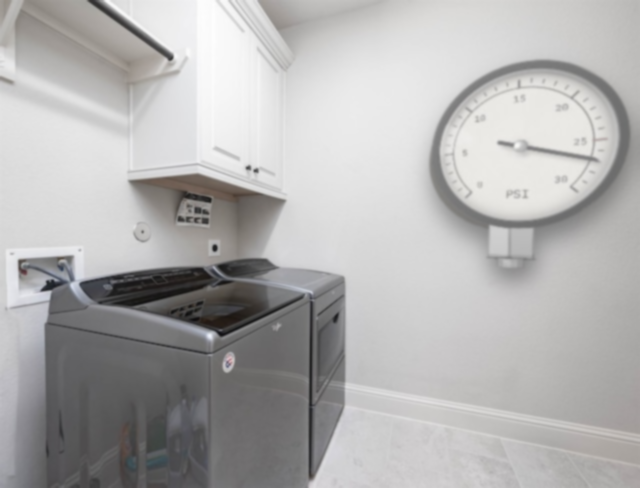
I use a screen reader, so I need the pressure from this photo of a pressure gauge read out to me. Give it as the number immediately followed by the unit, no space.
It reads 27psi
